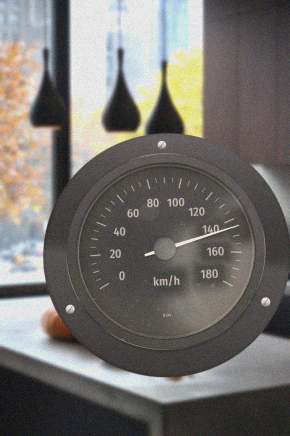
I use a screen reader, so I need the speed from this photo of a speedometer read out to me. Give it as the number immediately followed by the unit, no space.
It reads 145km/h
